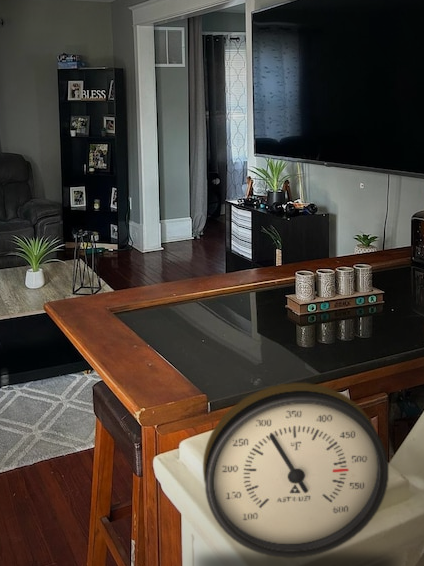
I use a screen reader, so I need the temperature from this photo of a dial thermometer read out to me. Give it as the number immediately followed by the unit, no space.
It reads 300°F
